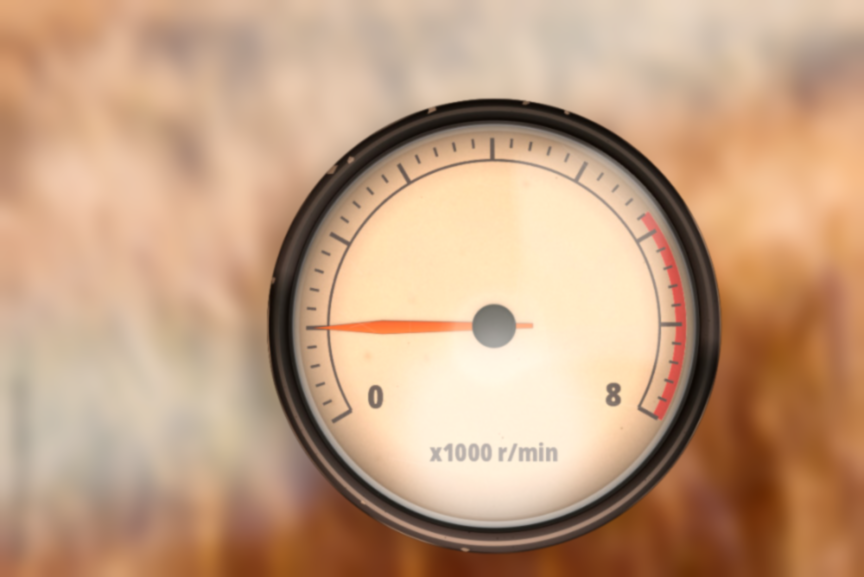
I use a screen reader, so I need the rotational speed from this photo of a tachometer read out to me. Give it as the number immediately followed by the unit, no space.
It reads 1000rpm
